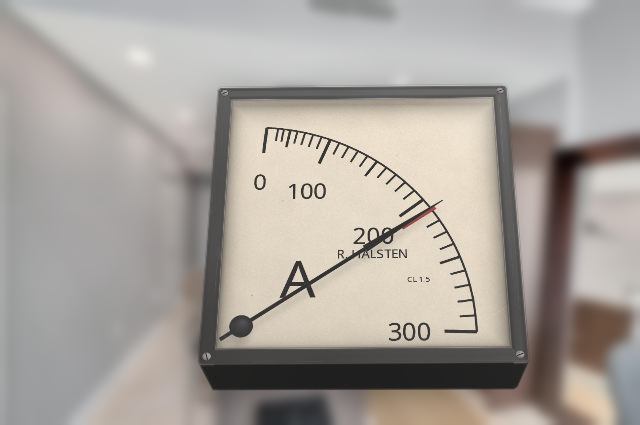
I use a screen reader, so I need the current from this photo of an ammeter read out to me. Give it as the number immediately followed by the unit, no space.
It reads 210A
